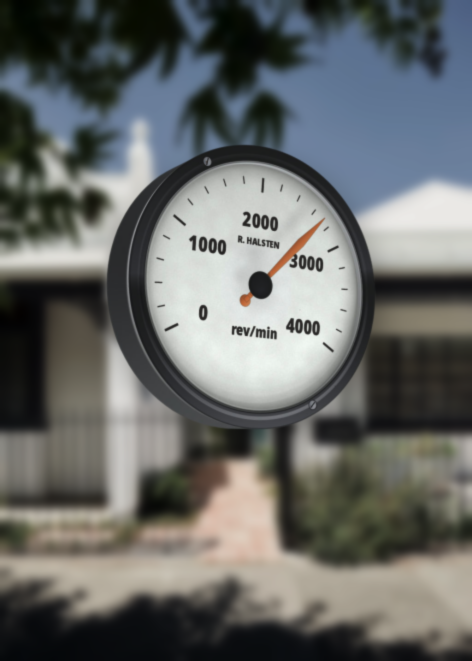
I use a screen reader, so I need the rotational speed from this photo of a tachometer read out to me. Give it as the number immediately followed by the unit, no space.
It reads 2700rpm
